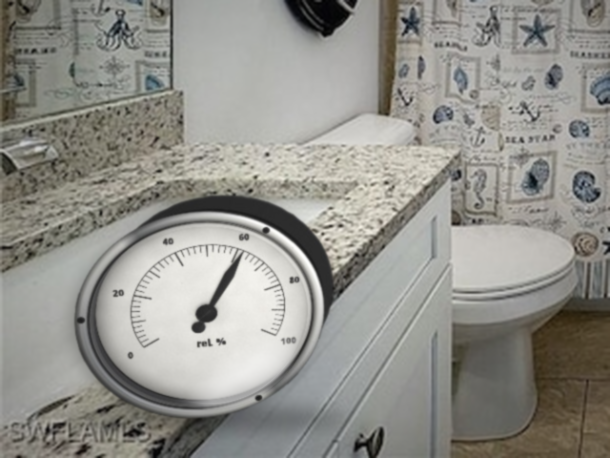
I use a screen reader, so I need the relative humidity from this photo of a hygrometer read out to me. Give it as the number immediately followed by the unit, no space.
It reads 62%
